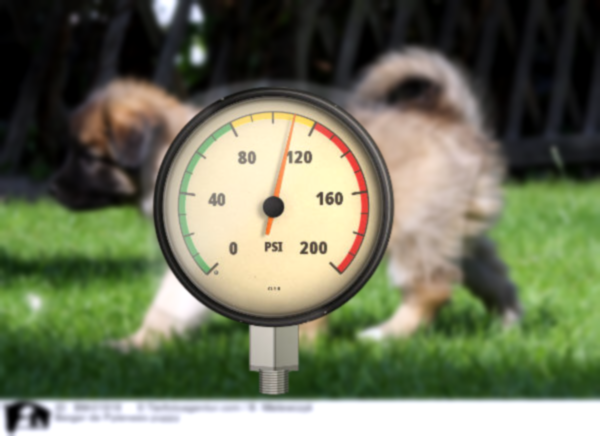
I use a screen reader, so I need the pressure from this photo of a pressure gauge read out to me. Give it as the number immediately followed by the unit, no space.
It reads 110psi
